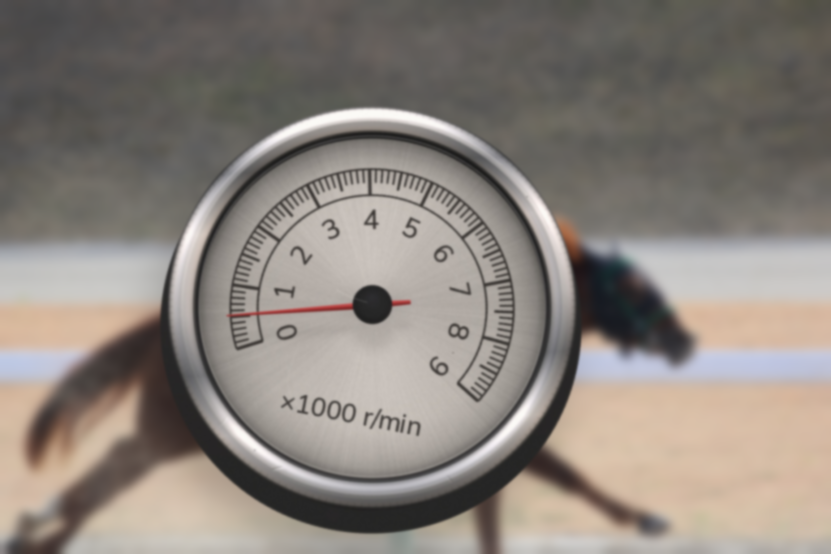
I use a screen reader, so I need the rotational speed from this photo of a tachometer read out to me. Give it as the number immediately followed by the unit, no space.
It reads 500rpm
